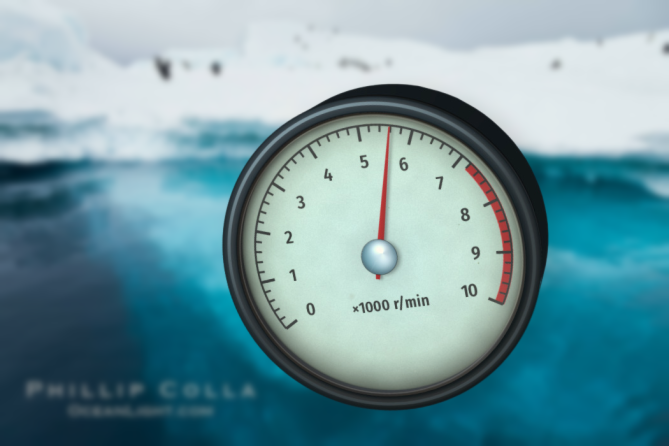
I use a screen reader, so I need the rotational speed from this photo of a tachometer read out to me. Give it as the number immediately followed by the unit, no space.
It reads 5600rpm
